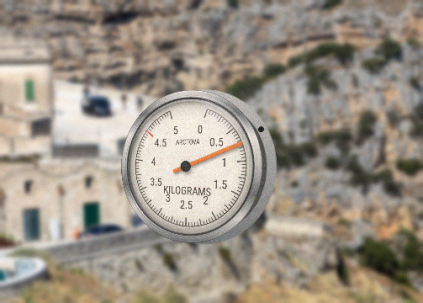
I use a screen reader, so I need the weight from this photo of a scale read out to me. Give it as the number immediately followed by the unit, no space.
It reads 0.75kg
